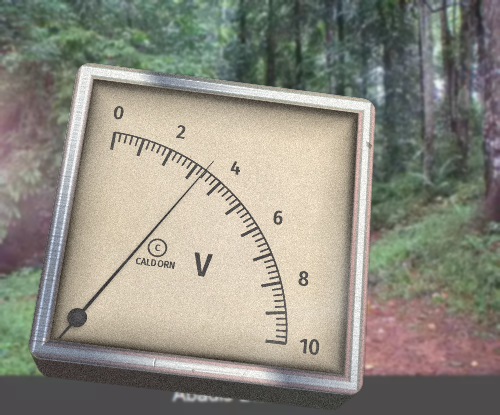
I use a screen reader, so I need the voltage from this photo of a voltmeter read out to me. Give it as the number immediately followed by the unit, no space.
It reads 3.4V
